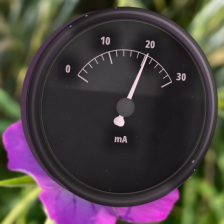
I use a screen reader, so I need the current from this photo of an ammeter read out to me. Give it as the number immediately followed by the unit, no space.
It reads 20mA
